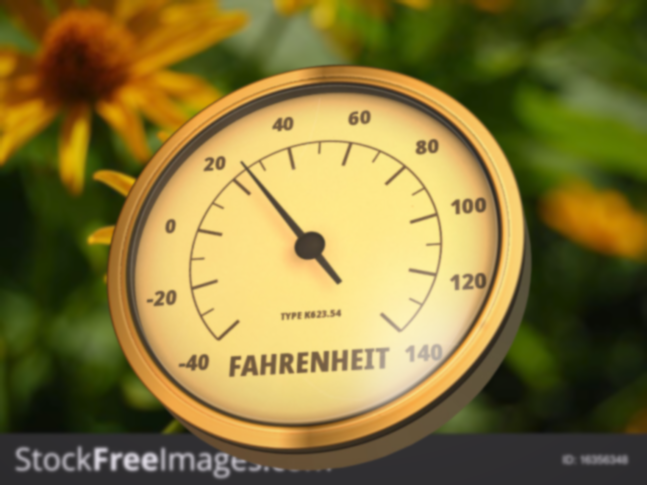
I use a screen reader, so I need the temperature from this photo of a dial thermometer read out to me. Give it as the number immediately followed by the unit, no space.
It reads 25°F
